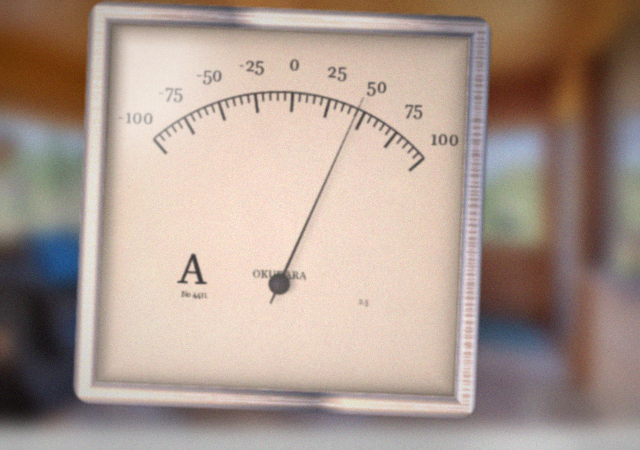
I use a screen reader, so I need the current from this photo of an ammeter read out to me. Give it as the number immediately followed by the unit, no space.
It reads 45A
